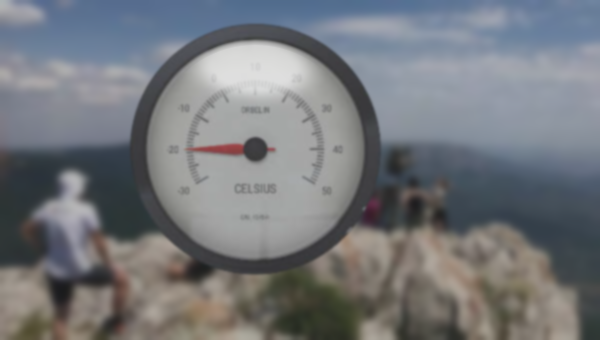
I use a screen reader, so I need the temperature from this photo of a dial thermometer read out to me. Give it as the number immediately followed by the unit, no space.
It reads -20°C
